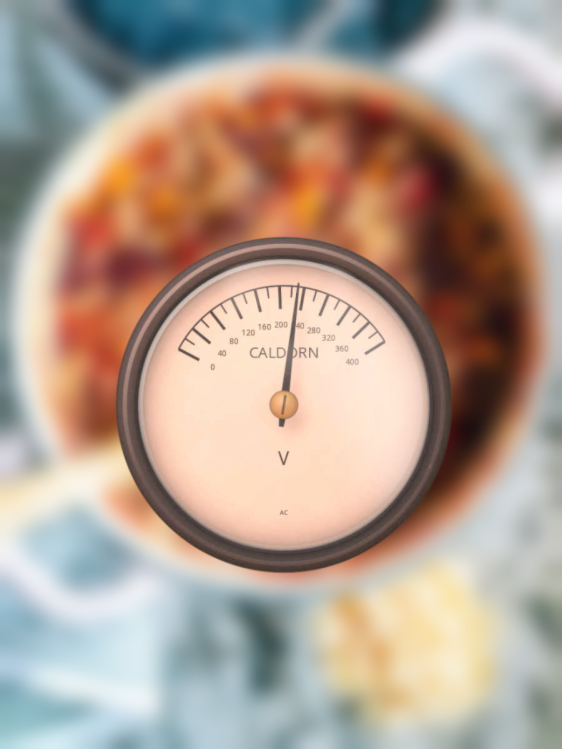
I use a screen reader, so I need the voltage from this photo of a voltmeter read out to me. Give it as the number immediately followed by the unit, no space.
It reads 230V
